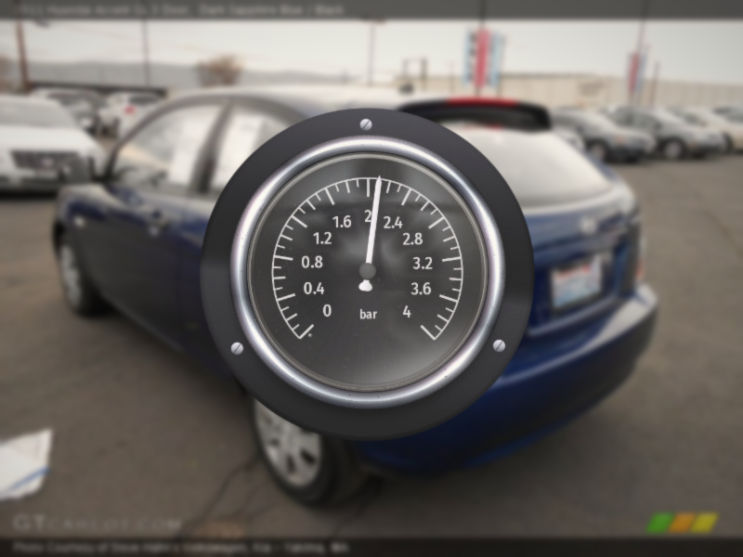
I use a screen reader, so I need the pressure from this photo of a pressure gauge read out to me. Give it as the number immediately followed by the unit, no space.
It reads 2.1bar
